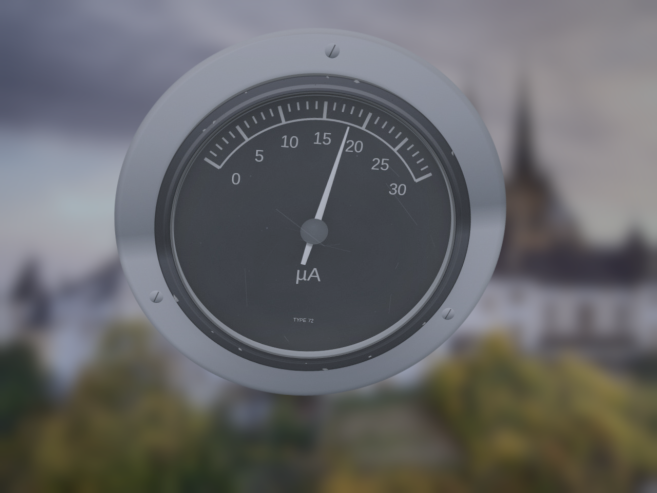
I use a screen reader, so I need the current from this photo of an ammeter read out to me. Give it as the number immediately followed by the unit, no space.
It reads 18µA
